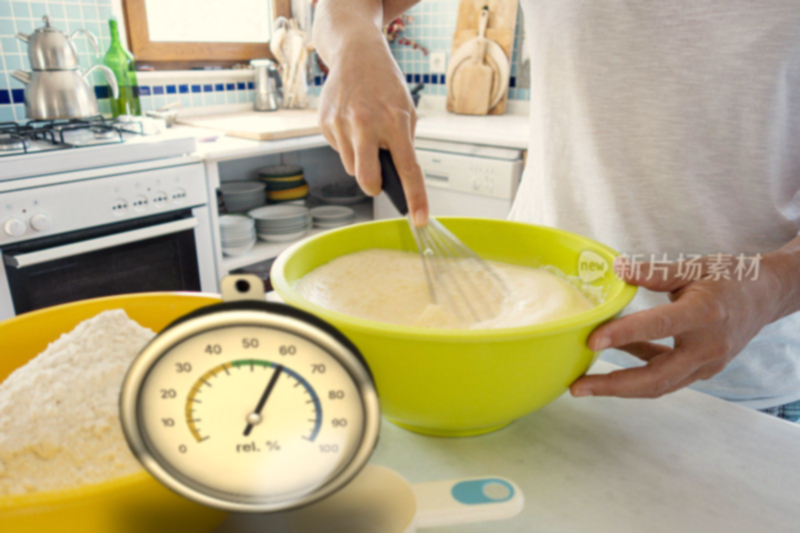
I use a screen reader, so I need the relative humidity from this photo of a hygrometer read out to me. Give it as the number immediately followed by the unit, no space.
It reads 60%
